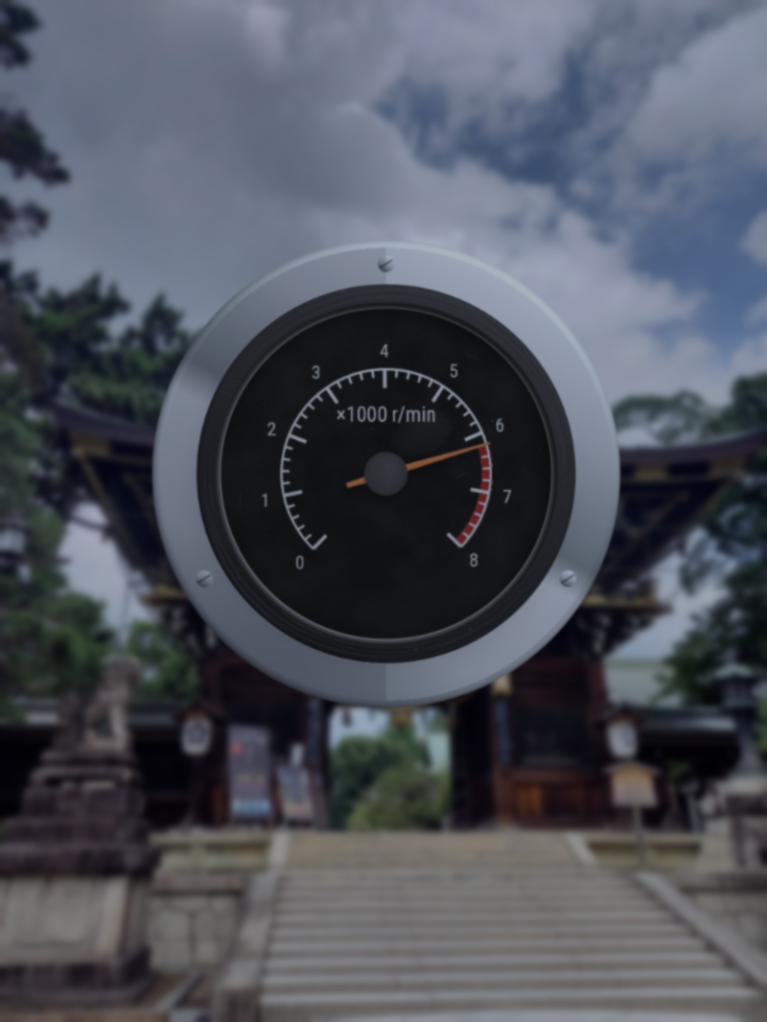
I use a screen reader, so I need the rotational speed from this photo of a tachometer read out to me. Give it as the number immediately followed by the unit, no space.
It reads 6200rpm
